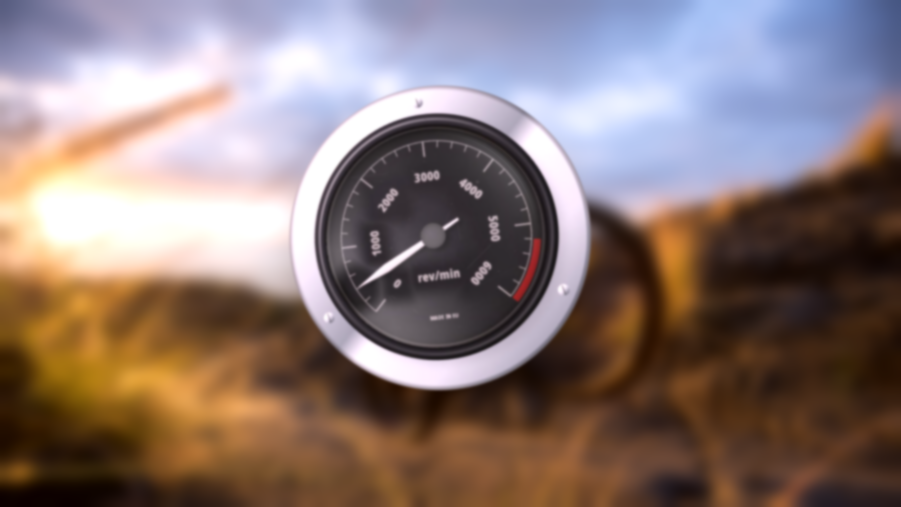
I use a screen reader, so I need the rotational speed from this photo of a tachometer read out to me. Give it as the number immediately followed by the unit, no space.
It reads 400rpm
